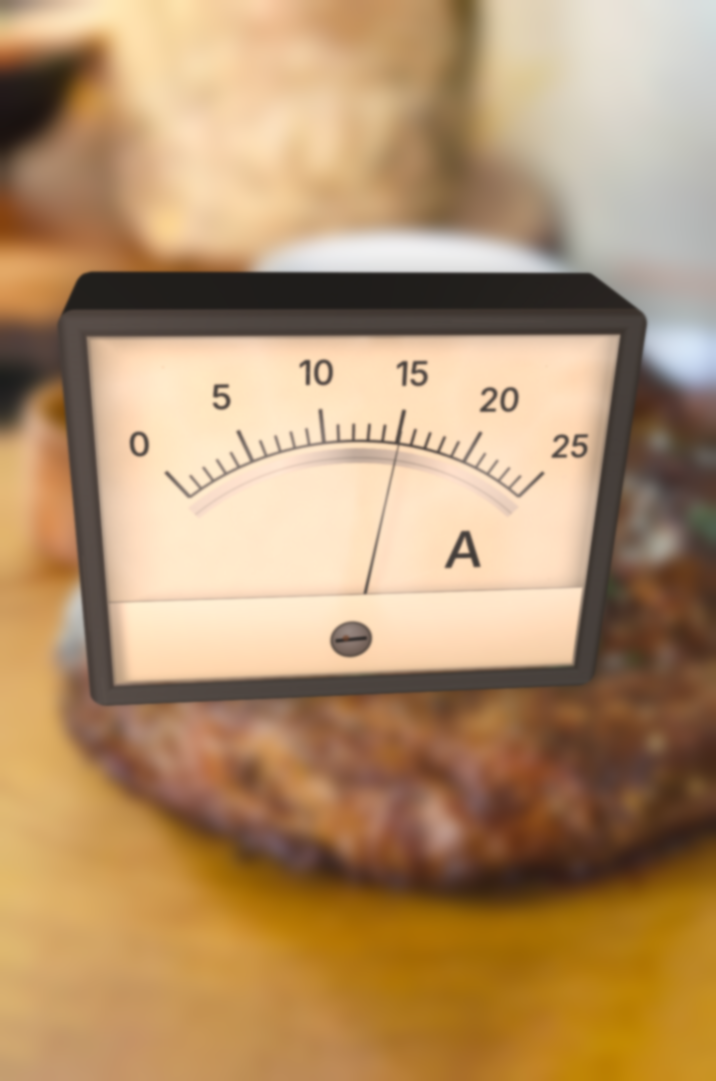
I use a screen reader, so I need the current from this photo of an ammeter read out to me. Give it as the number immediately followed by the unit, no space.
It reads 15A
